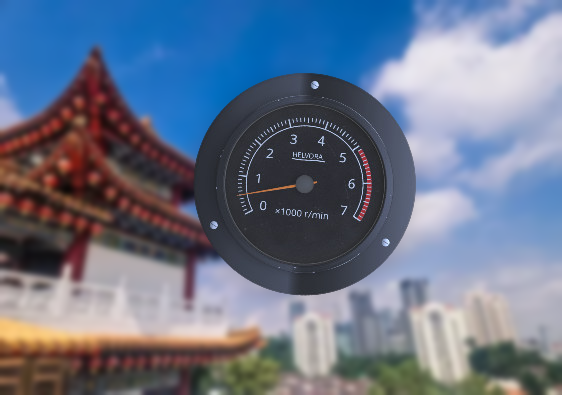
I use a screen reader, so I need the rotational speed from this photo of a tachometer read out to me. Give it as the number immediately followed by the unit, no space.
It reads 500rpm
